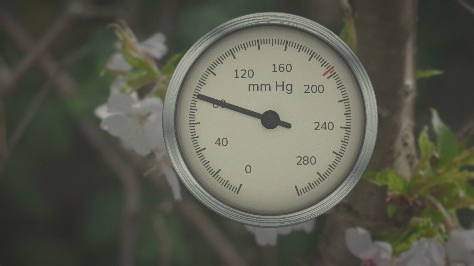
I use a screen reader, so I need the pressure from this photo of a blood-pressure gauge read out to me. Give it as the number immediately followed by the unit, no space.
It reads 80mmHg
